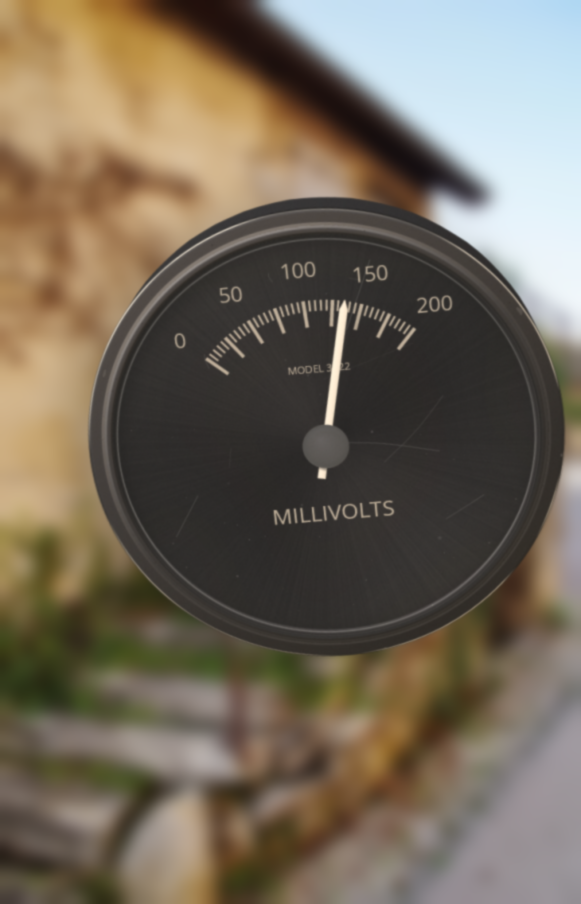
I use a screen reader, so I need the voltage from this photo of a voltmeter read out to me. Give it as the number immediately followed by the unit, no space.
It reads 135mV
